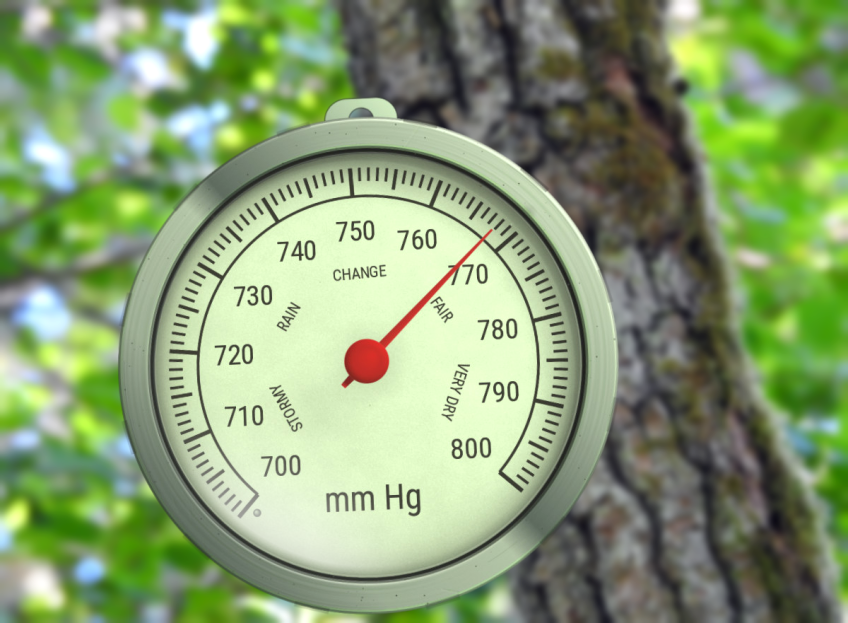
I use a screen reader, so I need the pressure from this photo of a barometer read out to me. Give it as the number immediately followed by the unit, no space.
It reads 768mmHg
